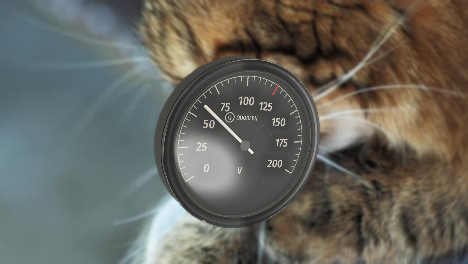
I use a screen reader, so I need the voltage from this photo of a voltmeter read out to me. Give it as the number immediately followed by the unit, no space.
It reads 60V
